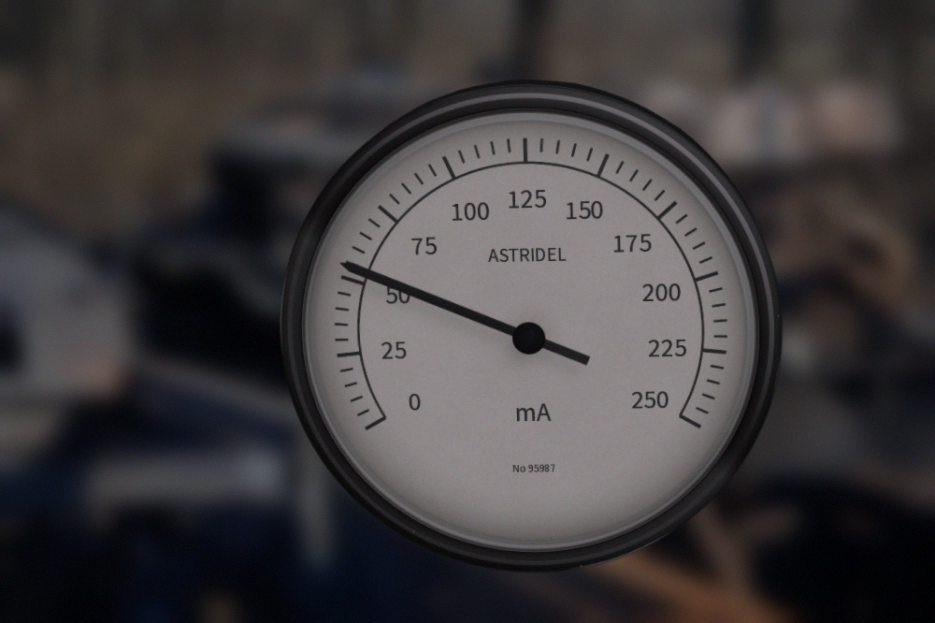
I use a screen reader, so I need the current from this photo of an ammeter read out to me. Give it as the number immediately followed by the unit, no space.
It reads 55mA
